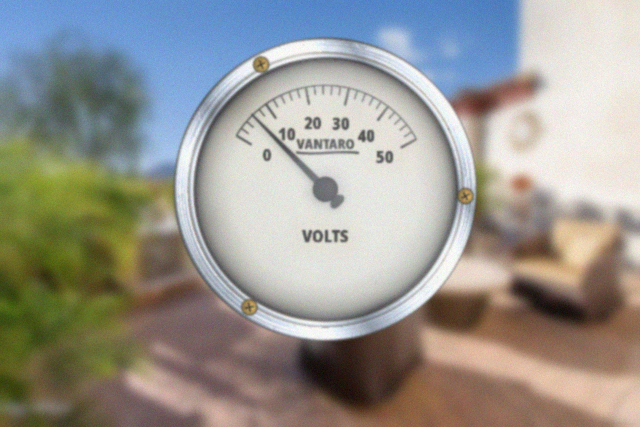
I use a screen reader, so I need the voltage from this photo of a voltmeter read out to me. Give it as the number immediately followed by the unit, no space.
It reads 6V
